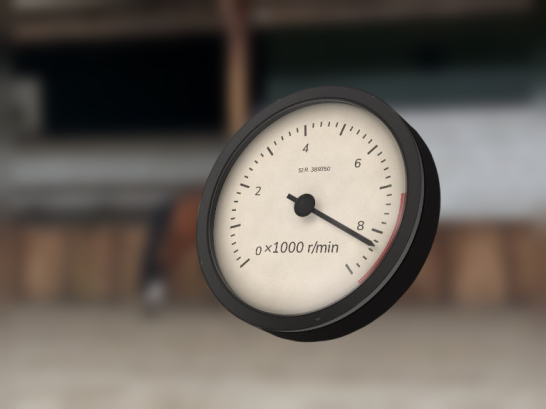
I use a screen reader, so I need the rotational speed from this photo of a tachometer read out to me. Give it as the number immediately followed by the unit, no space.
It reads 8300rpm
